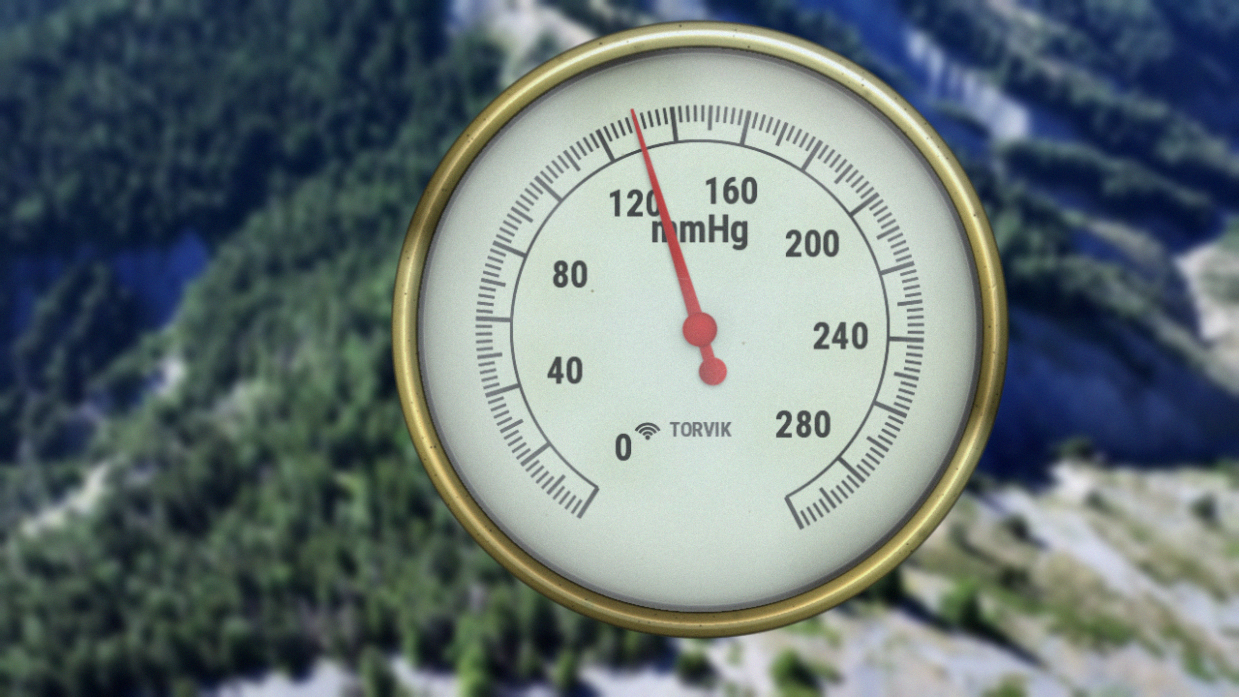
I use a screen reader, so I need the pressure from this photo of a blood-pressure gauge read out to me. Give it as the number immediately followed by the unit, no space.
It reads 130mmHg
